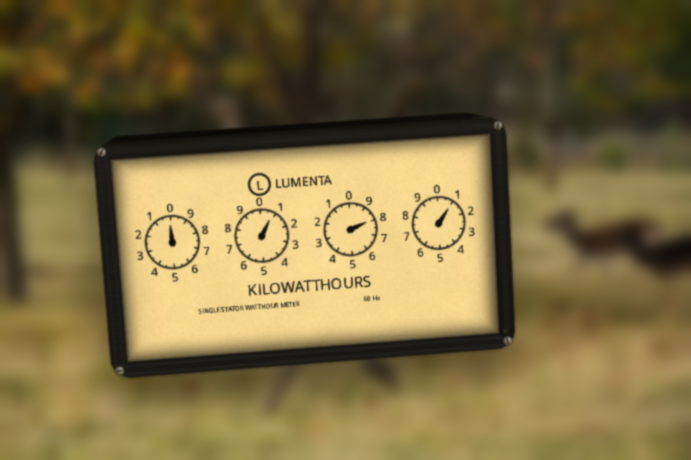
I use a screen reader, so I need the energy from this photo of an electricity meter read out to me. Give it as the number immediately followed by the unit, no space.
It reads 81kWh
